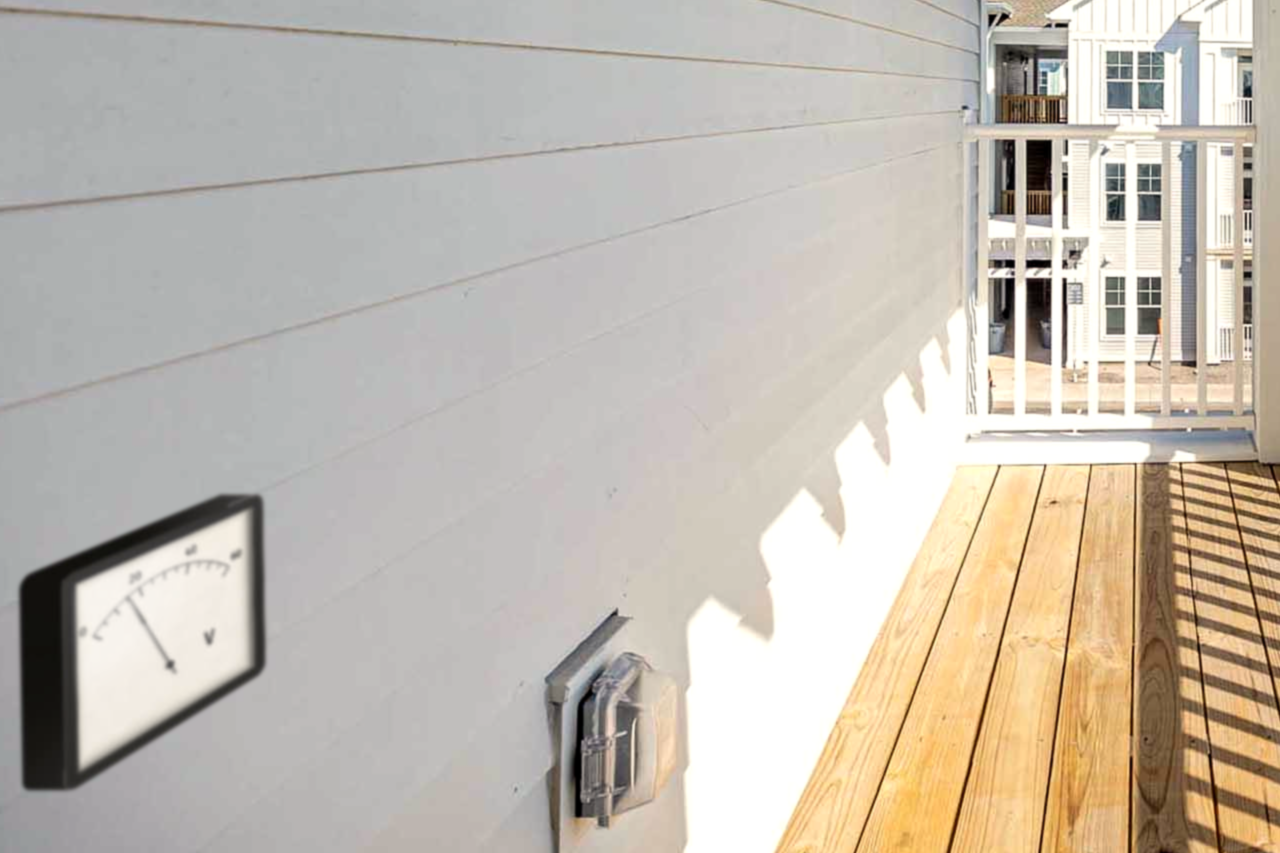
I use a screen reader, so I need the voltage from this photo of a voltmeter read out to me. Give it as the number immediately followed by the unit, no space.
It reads 15V
